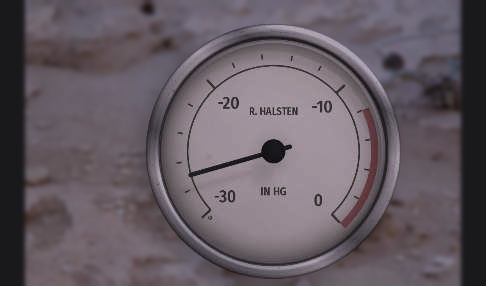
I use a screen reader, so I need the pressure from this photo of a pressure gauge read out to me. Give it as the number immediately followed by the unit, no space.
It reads -27inHg
